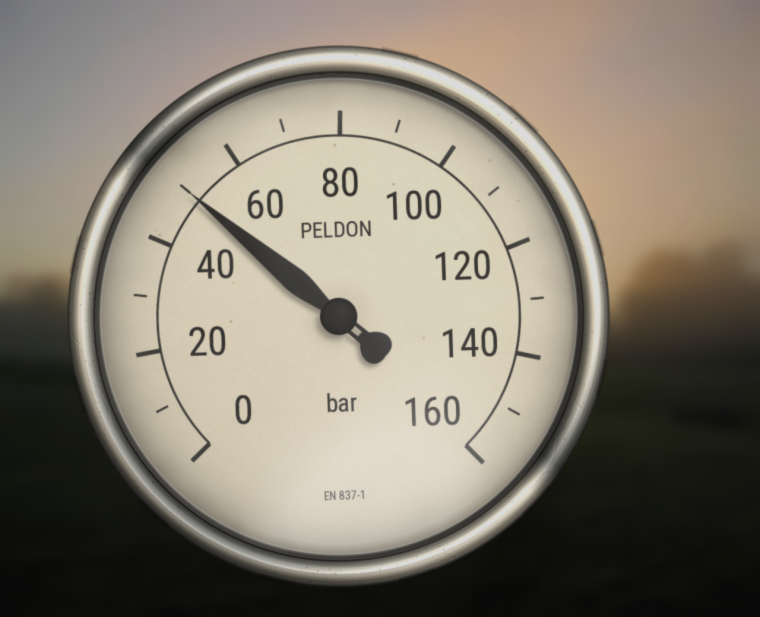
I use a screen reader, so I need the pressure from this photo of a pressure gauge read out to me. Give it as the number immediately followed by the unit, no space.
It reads 50bar
